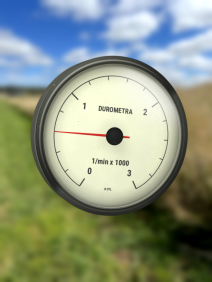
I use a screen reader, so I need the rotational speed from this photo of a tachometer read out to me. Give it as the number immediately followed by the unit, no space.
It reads 600rpm
